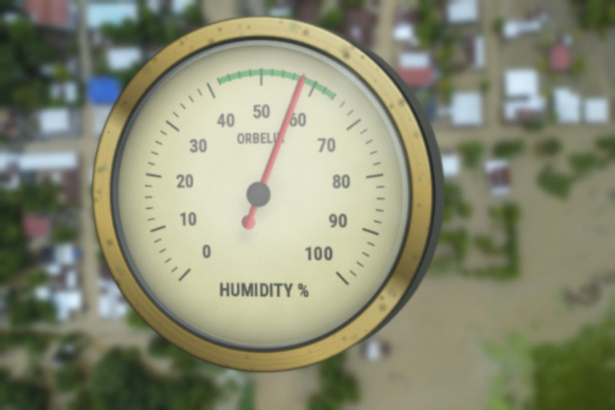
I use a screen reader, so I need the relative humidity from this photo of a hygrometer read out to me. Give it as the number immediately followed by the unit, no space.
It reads 58%
